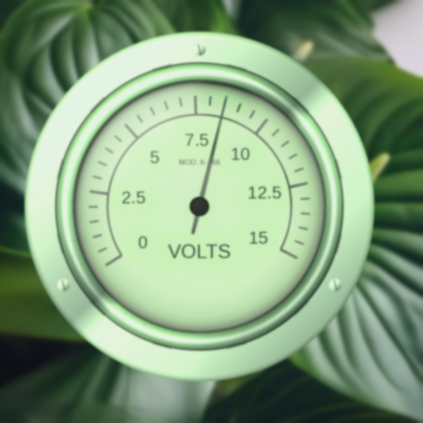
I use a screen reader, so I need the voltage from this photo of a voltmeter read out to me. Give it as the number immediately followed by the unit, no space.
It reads 8.5V
